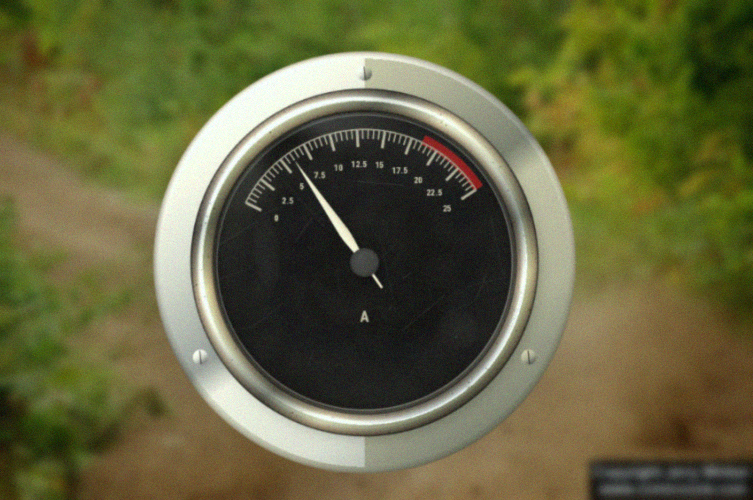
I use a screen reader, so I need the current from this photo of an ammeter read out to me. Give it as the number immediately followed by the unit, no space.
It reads 6A
